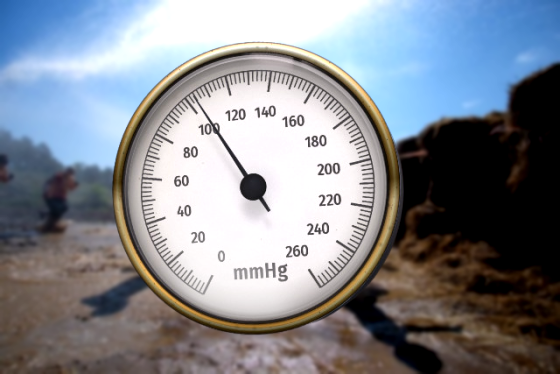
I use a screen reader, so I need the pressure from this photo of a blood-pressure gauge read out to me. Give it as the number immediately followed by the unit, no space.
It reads 104mmHg
